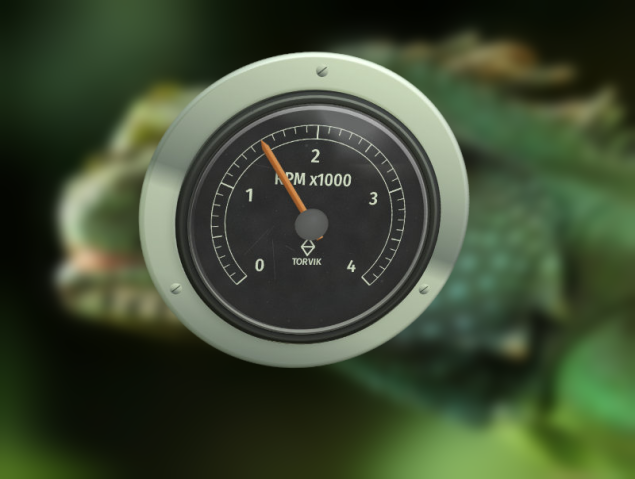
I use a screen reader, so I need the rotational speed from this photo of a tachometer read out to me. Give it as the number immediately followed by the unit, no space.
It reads 1500rpm
